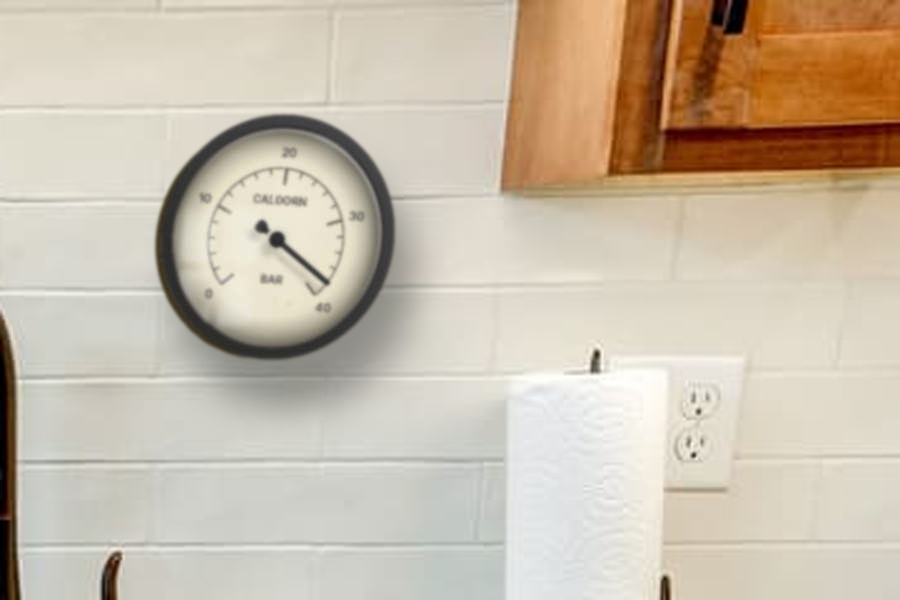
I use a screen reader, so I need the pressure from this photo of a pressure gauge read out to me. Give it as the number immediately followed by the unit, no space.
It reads 38bar
